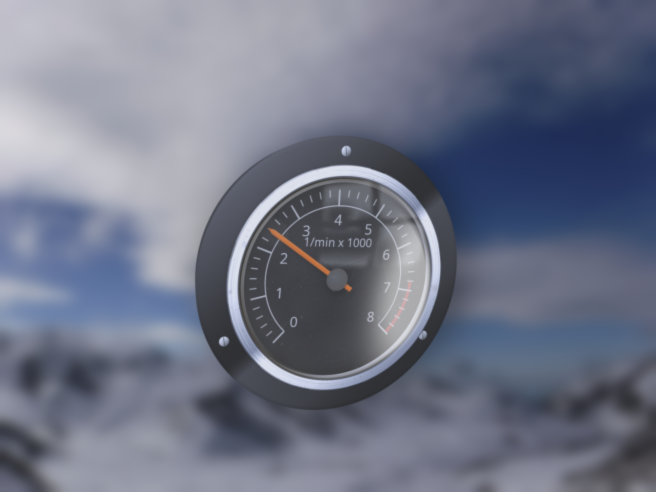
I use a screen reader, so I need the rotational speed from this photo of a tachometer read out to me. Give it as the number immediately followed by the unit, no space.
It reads 2400rpm
